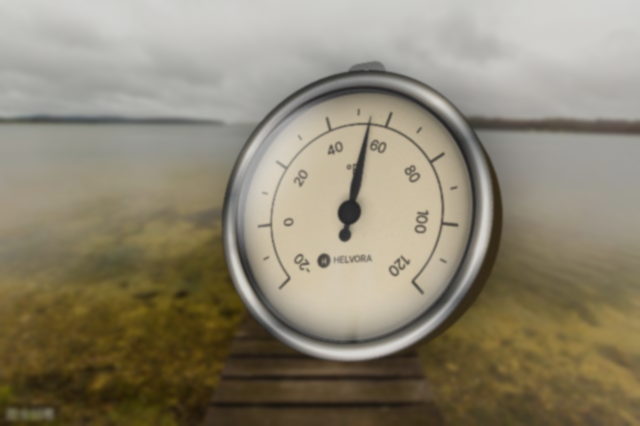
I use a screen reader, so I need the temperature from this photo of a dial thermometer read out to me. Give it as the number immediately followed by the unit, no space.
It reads 55°F
